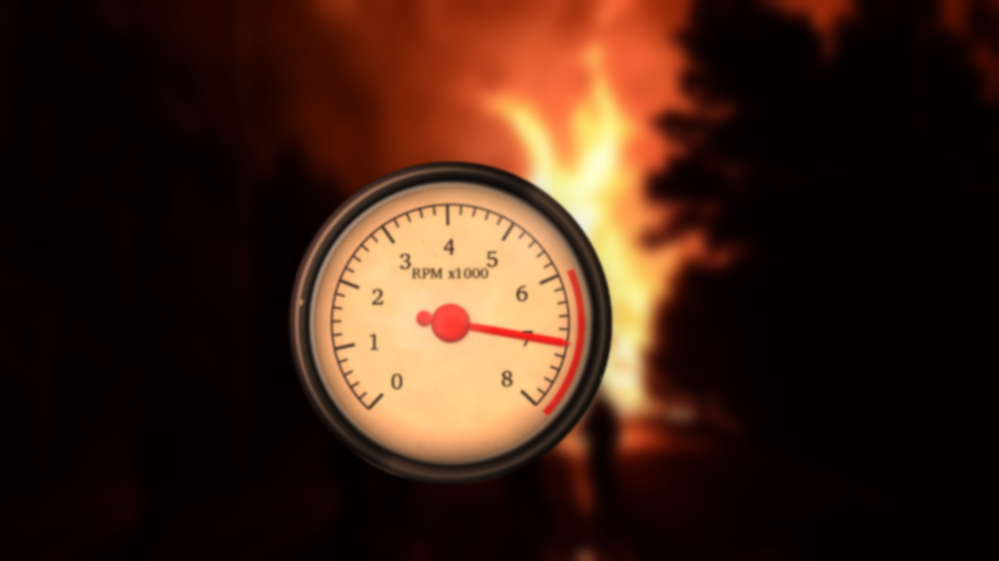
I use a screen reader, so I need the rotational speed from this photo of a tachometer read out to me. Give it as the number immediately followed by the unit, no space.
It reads 7000rpm
